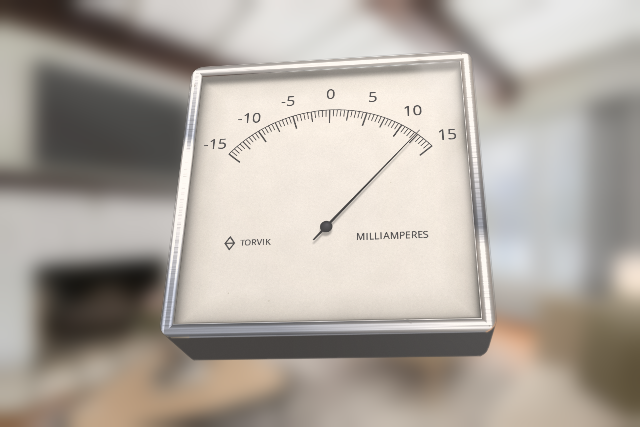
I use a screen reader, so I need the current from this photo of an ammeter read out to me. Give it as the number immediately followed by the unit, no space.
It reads 12.5mA
